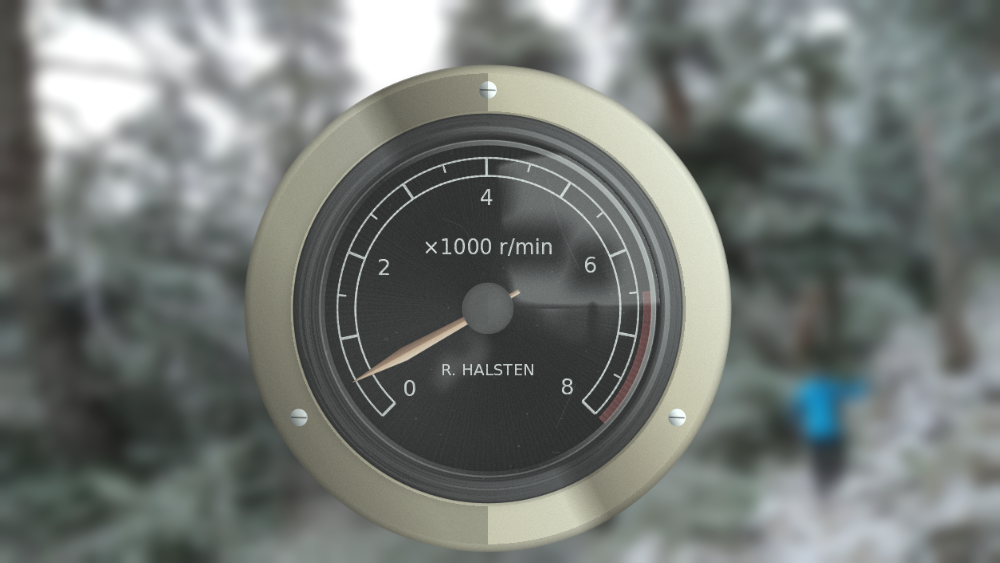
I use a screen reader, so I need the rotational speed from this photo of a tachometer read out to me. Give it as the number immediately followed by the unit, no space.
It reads 500rpm
